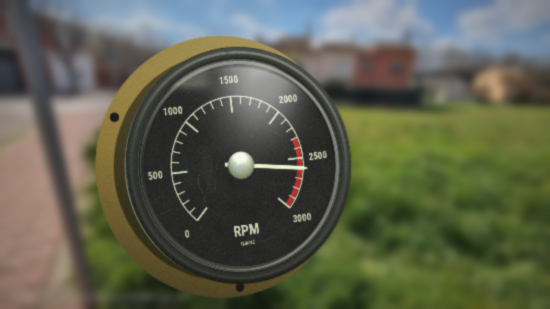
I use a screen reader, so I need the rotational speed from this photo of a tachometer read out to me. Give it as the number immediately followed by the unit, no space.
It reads 2600rpm
